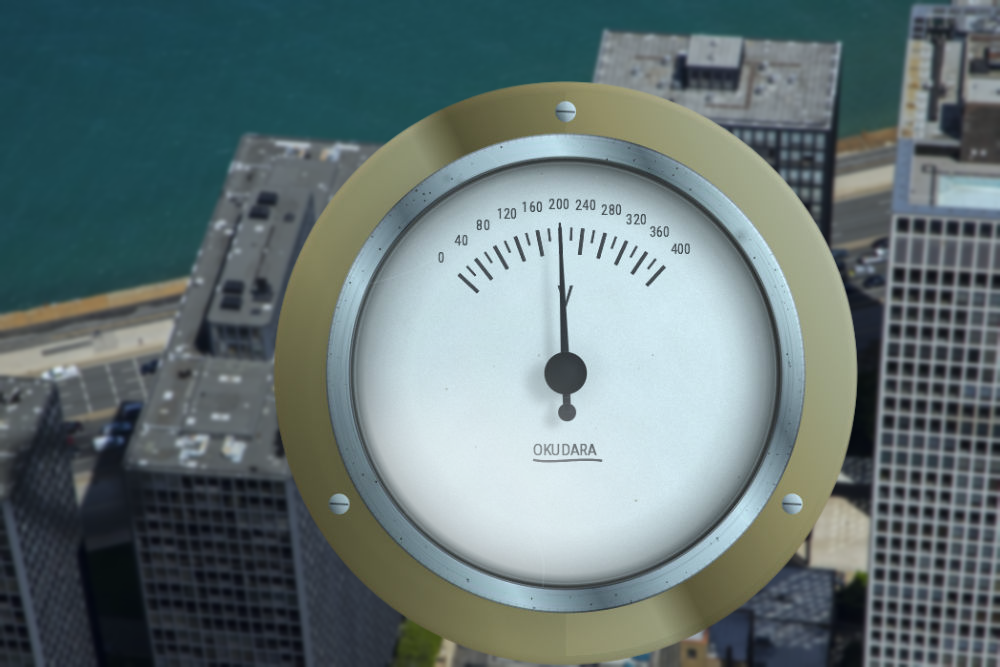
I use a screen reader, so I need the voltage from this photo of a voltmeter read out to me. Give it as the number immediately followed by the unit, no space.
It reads 200V
